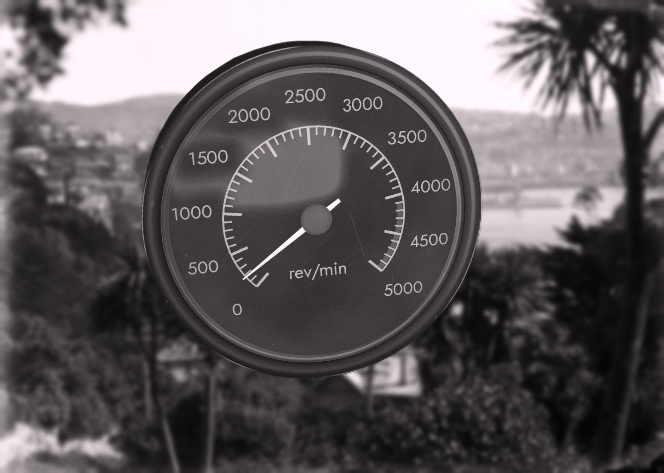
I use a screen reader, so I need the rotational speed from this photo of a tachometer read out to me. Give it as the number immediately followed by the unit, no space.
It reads 200rpm
